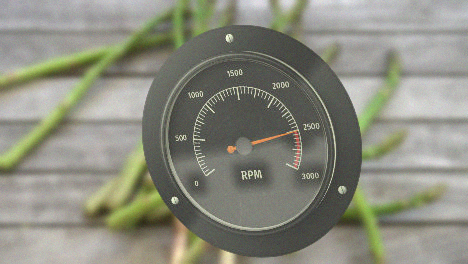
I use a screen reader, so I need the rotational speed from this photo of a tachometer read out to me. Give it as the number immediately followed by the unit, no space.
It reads 2500rpm
